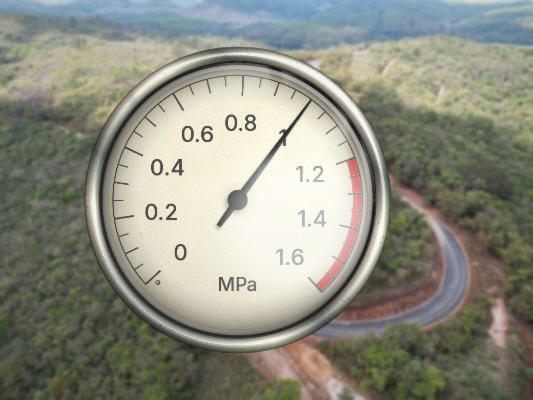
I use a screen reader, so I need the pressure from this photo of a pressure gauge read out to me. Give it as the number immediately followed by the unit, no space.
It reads 1MPa
